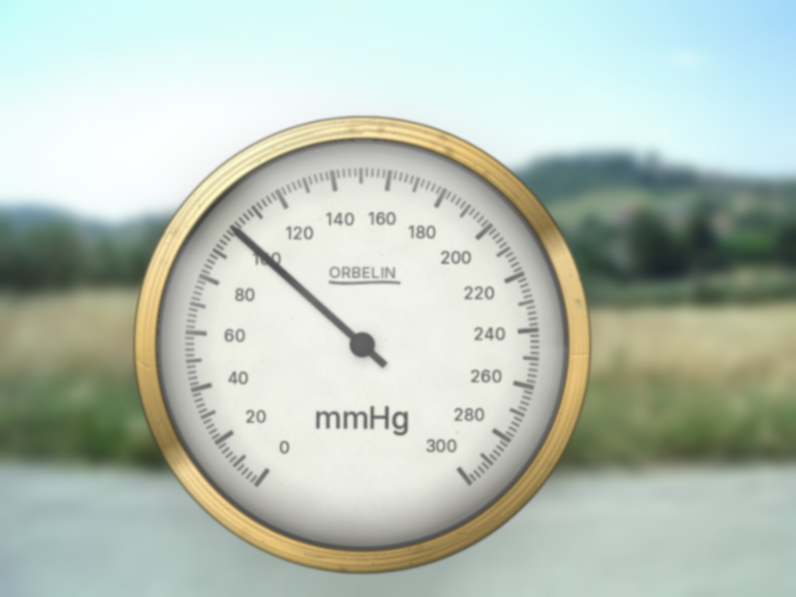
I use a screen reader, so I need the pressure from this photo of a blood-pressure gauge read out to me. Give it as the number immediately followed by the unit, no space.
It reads 100mmHg
